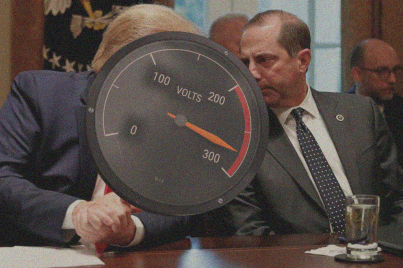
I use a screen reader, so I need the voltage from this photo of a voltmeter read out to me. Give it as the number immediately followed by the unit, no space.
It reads 275V
